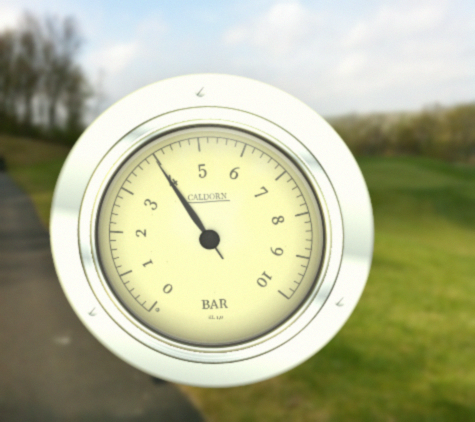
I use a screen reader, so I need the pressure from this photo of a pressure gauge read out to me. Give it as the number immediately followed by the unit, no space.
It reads 4bar
